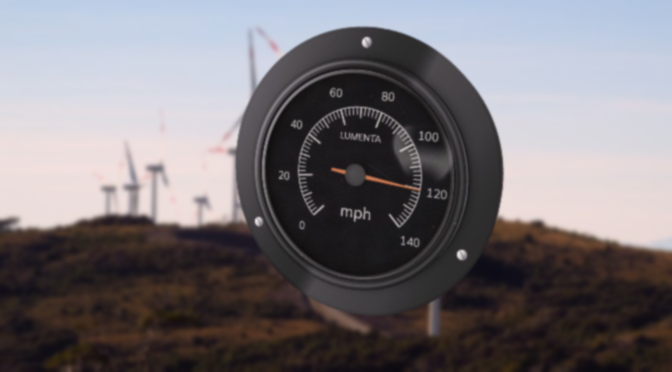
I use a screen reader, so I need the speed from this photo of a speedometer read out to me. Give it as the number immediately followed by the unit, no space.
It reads 120mph
